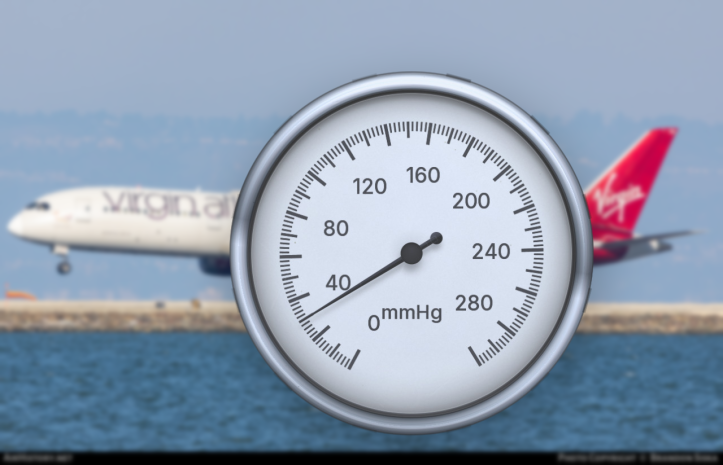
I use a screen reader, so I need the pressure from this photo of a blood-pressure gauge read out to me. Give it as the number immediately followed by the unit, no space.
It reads 30mmHg
